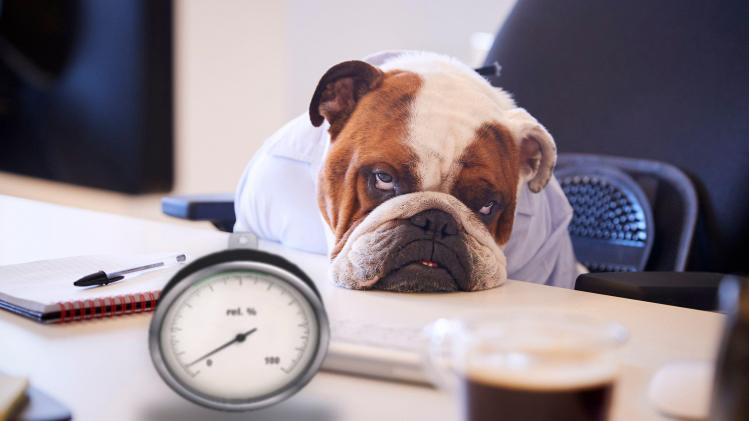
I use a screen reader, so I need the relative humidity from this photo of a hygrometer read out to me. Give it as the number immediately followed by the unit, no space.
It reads 5%
